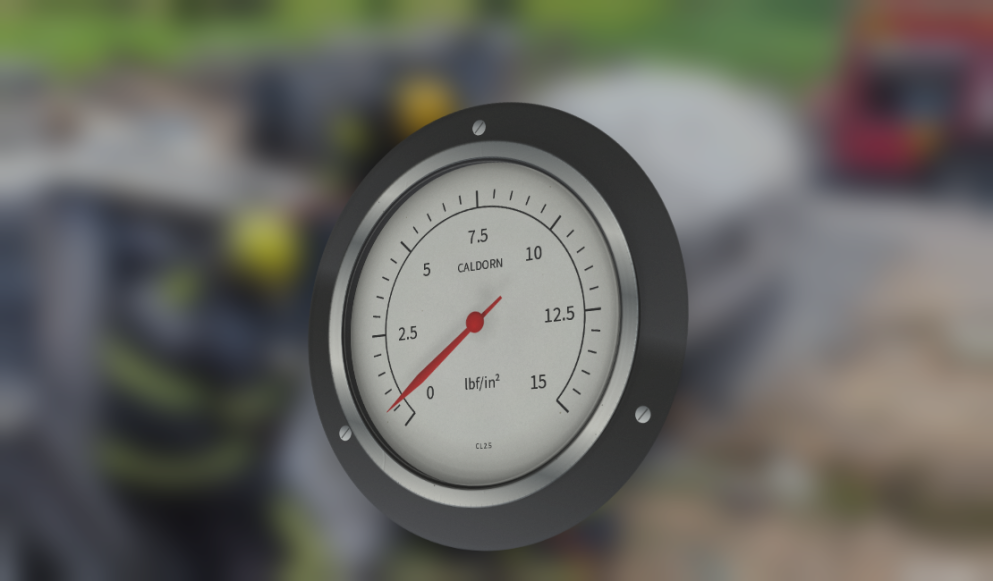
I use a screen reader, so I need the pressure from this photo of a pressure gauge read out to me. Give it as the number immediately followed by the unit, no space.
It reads 0.5psi
